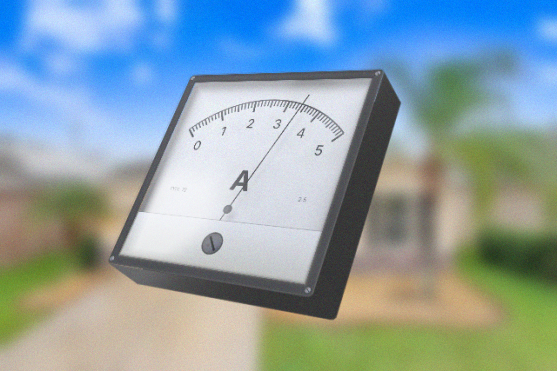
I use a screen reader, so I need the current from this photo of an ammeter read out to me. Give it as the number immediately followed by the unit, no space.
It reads 3.5A
